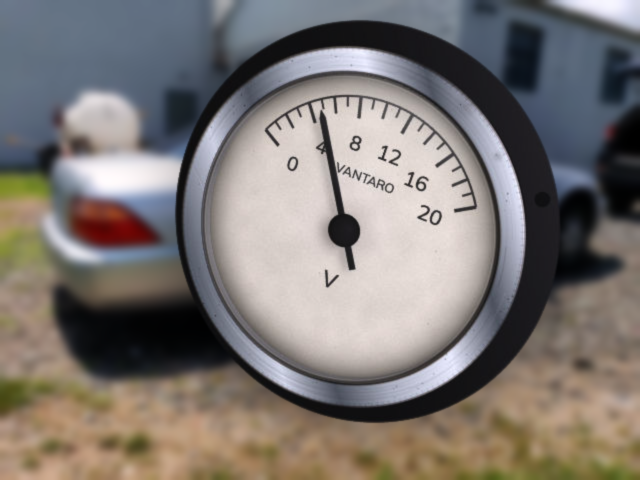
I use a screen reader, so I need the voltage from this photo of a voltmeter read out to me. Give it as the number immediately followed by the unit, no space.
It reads 5V
